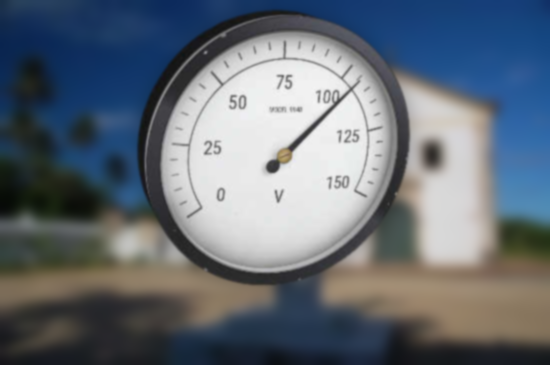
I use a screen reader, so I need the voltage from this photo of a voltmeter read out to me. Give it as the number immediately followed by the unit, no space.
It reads 105V
